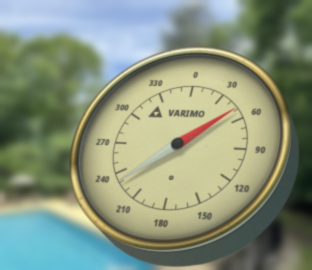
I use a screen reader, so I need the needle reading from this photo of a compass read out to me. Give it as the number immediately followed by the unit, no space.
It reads 50°
